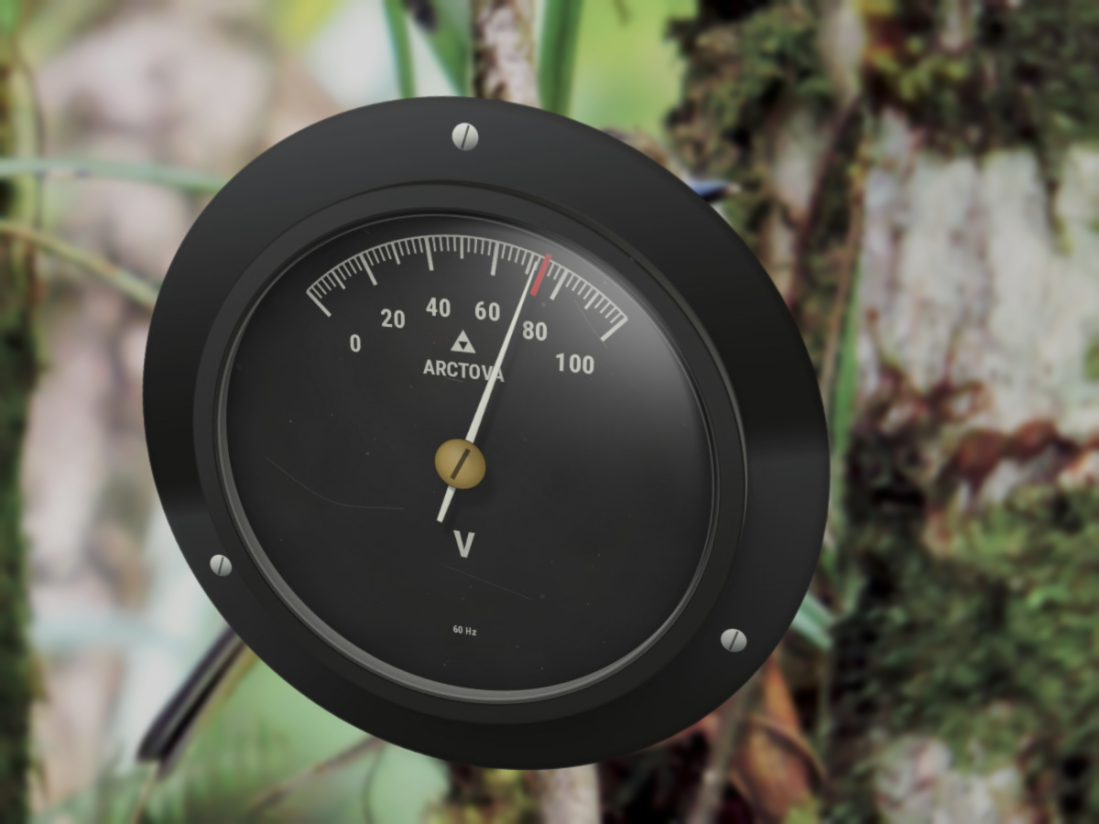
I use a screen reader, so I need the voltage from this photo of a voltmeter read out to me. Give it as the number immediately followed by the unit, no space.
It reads 72V
